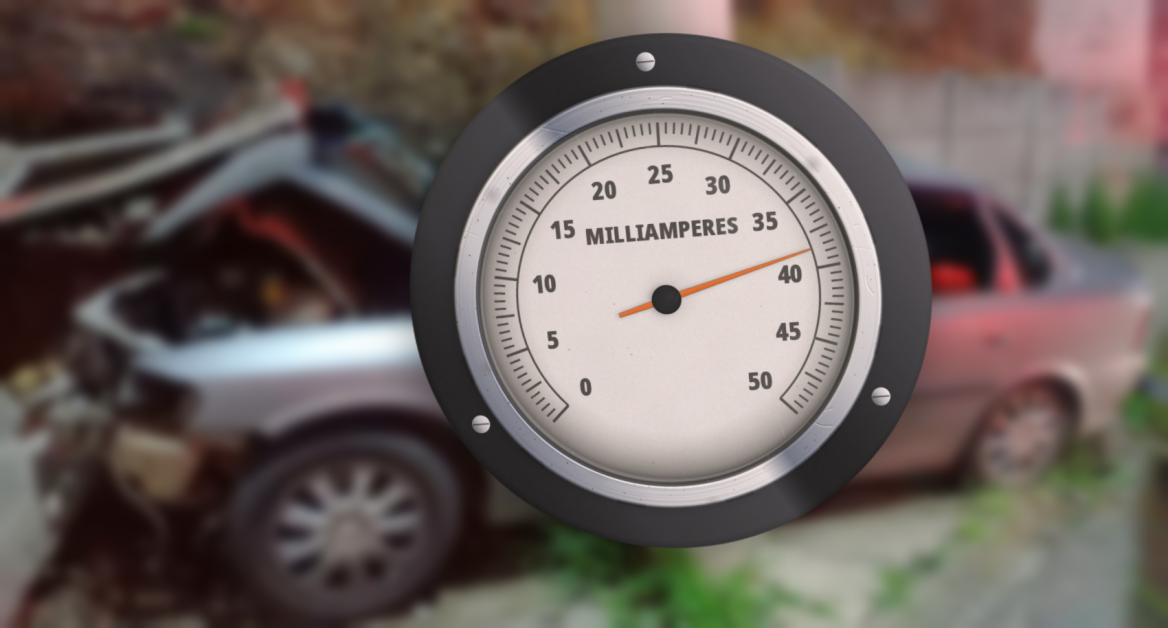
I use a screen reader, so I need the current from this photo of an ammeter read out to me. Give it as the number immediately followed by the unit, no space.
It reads 38.5mA
